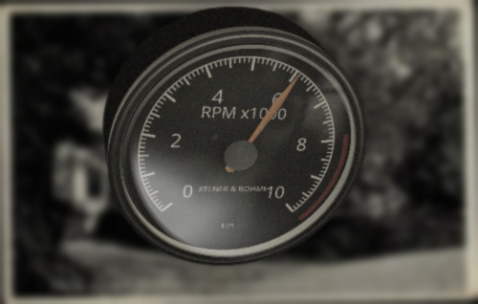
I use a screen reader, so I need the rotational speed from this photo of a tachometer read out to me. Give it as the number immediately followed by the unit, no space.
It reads 6000rpm
